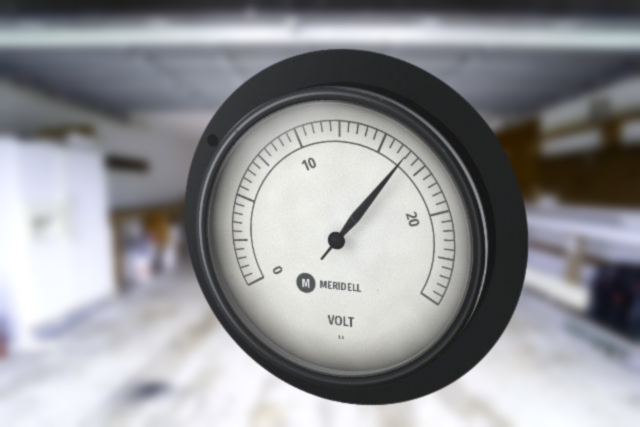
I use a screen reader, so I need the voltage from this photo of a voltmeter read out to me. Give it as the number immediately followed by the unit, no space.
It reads 16.5V
